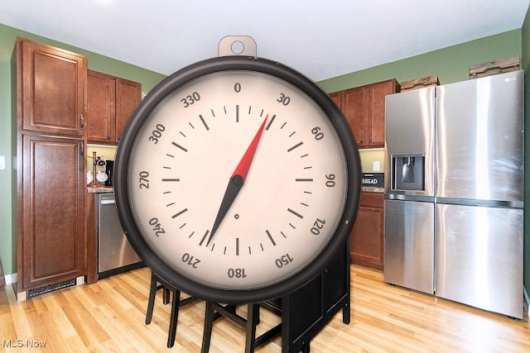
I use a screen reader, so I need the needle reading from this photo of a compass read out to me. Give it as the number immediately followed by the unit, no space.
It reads 25°
